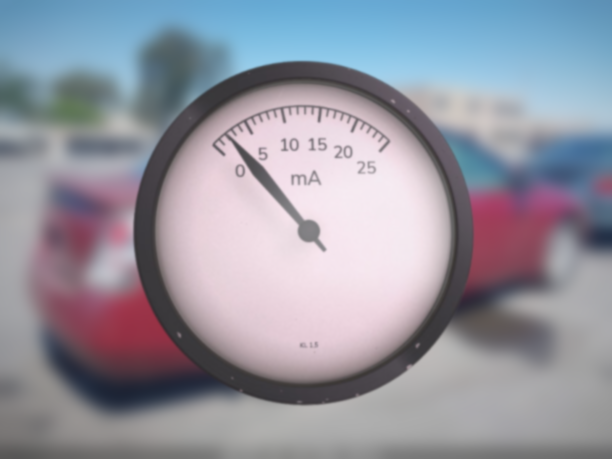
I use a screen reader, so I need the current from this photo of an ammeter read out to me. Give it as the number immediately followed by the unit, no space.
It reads 2mA
